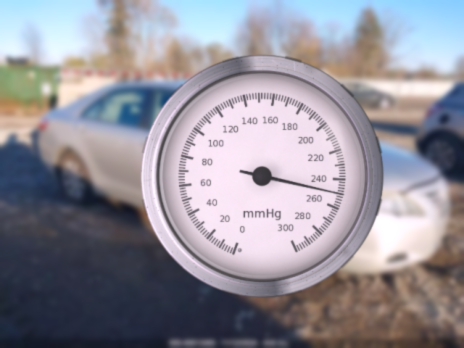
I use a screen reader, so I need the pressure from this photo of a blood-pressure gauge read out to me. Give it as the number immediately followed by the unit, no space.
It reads 250mmHg
